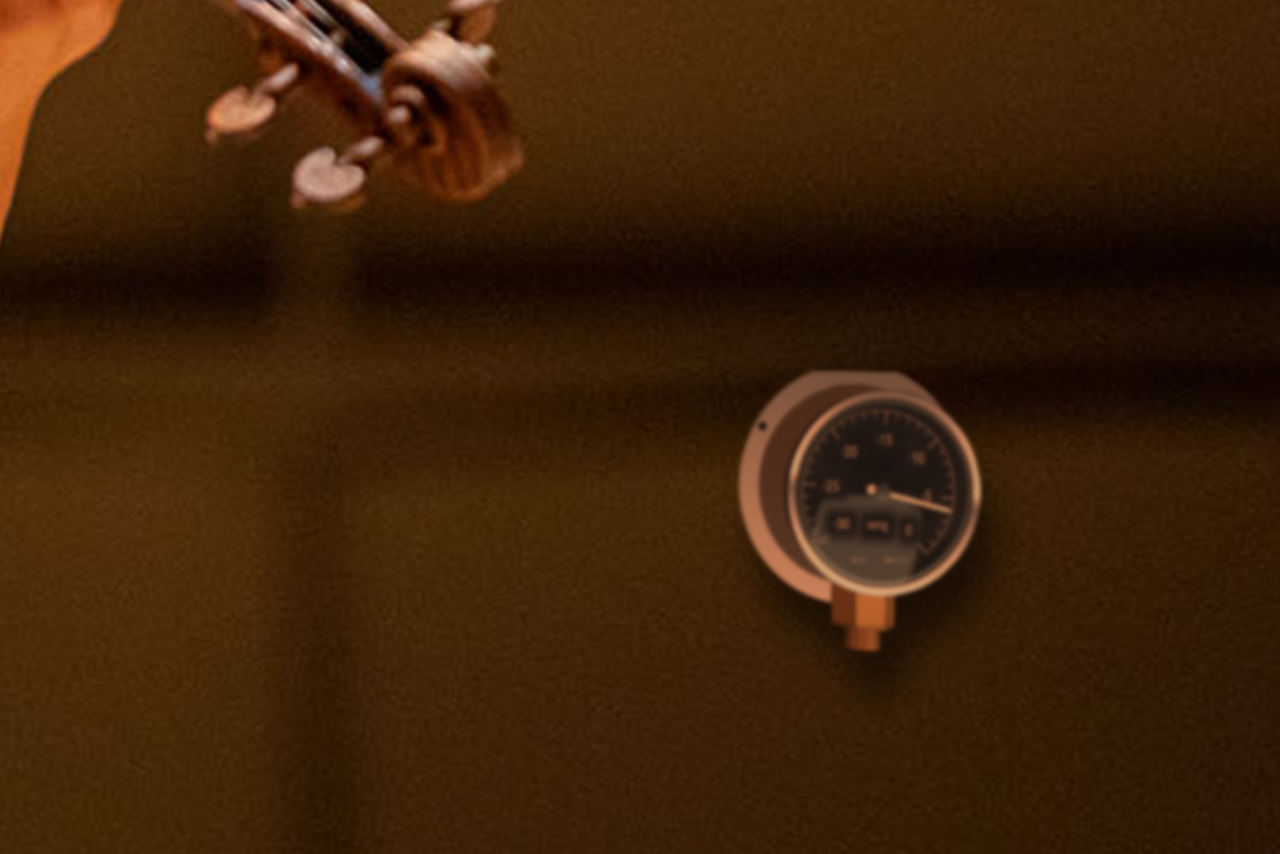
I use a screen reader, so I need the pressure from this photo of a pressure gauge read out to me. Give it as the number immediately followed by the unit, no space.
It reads -4inHg
